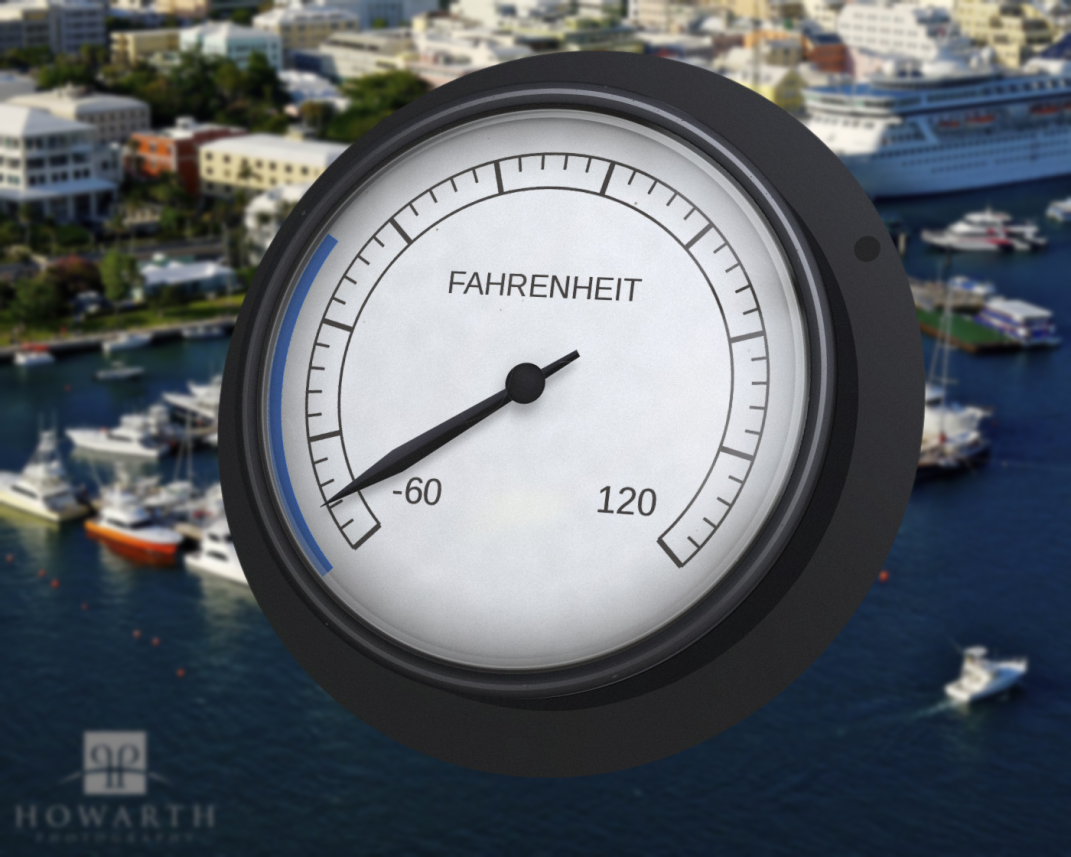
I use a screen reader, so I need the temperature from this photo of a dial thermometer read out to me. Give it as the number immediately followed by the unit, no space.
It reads -52°F
